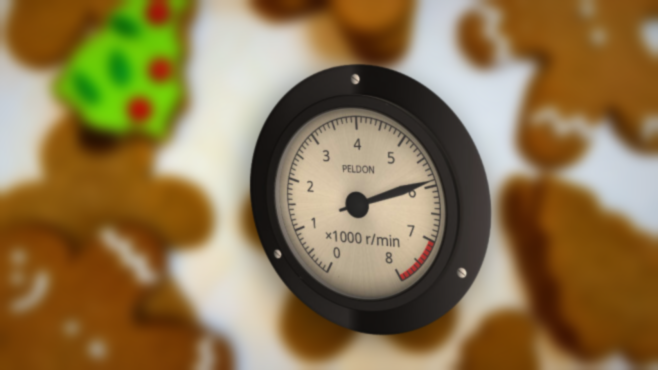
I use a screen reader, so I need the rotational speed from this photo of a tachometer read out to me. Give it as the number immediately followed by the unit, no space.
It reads 5900rpm
